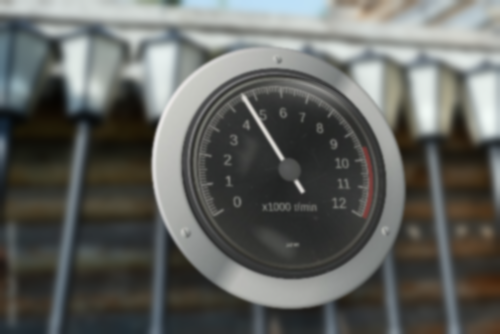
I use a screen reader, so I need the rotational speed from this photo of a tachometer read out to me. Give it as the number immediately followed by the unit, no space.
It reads 4500rpm
